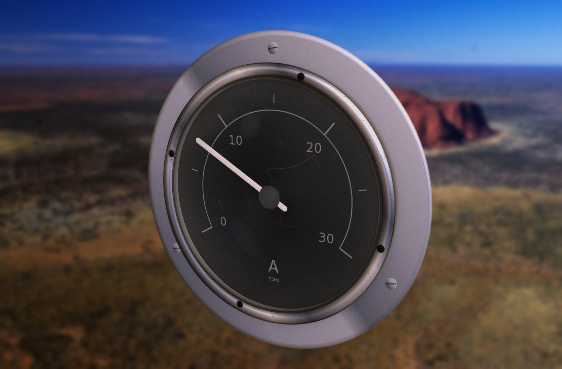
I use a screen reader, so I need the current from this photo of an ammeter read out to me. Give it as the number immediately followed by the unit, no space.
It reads 7.5A
